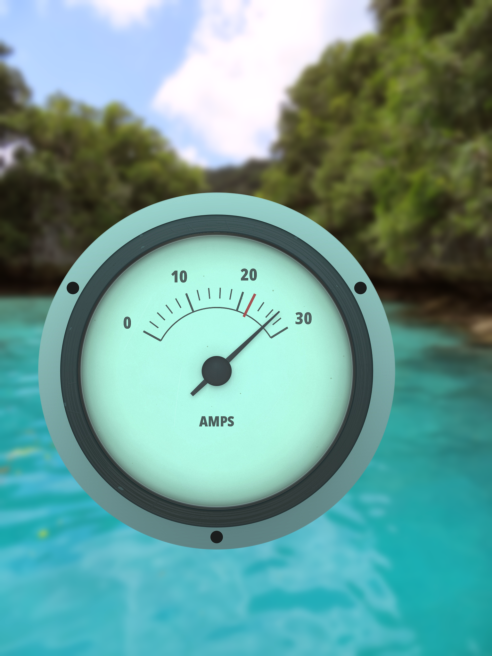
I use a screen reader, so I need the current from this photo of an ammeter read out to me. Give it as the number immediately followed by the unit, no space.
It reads 27A
